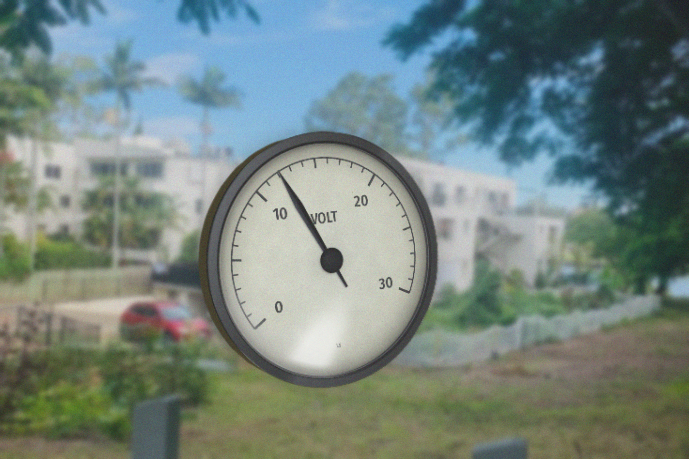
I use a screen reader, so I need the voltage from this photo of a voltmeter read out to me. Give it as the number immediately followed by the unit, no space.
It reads 12V
